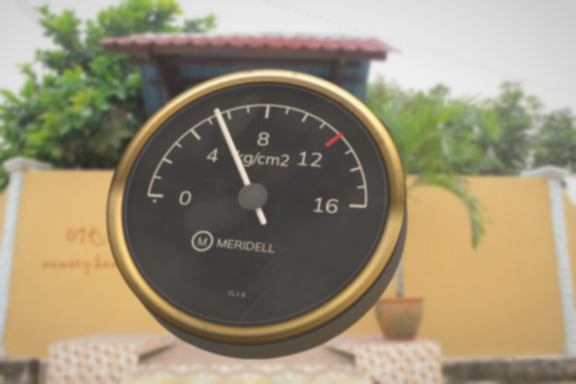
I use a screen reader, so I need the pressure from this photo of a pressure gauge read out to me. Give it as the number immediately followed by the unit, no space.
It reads 5.5kg/cm²
